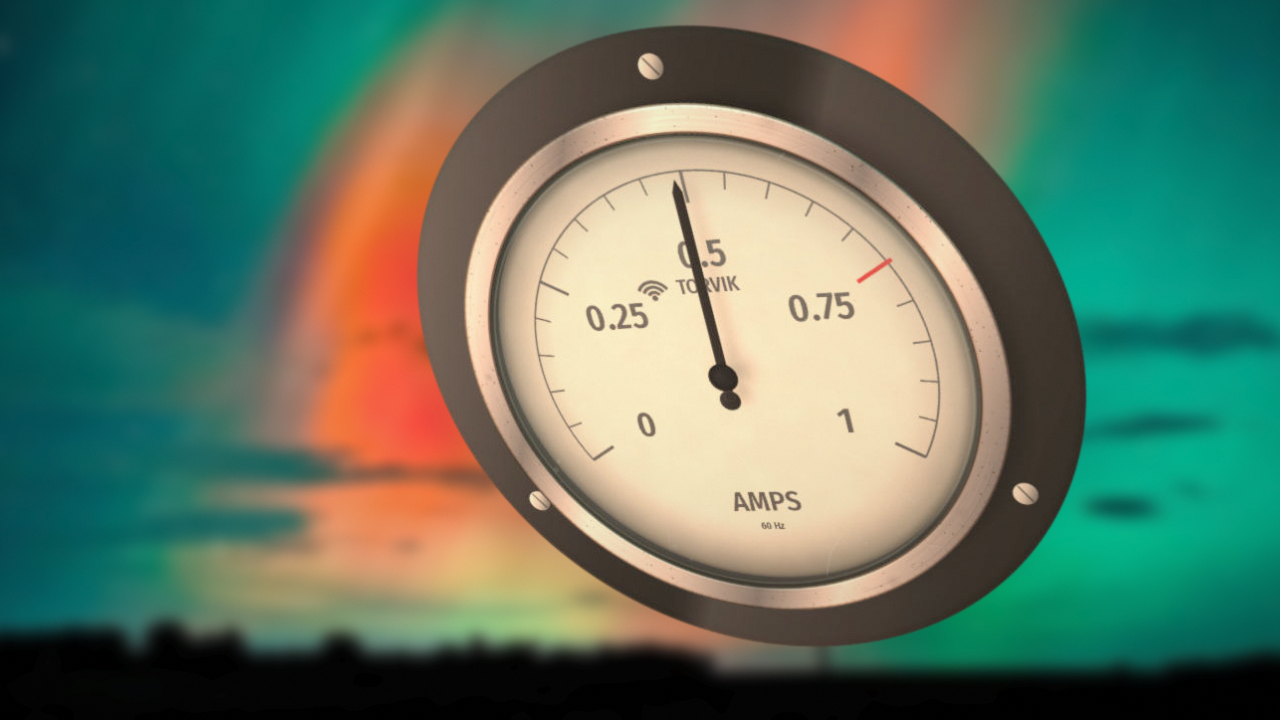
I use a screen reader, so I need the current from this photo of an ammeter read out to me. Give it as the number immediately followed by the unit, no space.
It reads 0.5A
